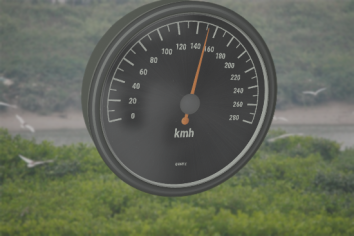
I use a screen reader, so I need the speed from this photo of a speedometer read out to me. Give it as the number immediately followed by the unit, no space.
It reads 150km/h
